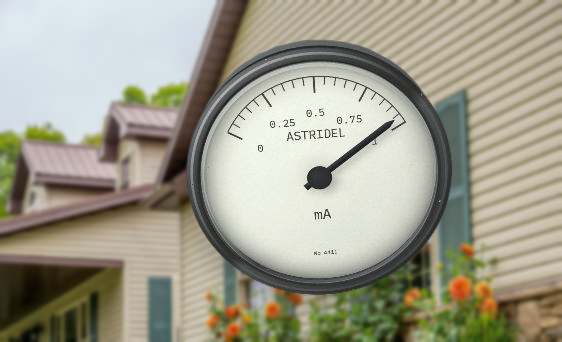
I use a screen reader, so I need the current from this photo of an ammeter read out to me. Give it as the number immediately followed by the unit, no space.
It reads 0.95mA
